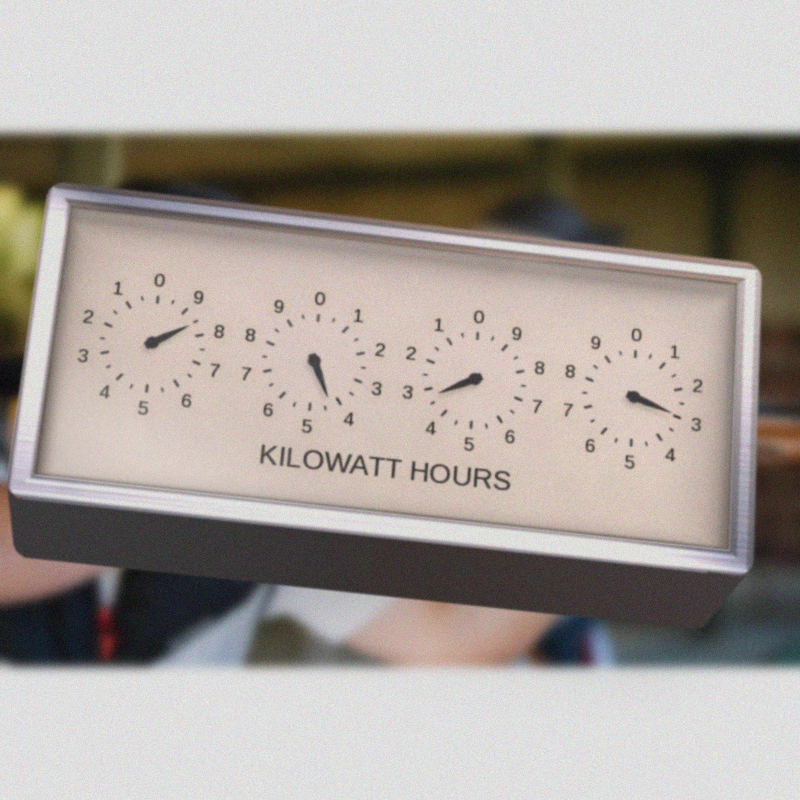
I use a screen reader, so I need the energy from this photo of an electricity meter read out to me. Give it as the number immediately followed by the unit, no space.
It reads 8433kWh
